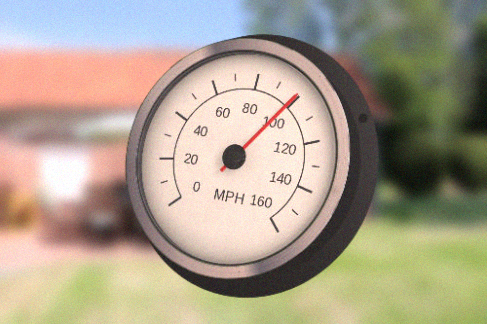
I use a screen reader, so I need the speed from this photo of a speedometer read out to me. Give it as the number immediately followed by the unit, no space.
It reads 100mph
